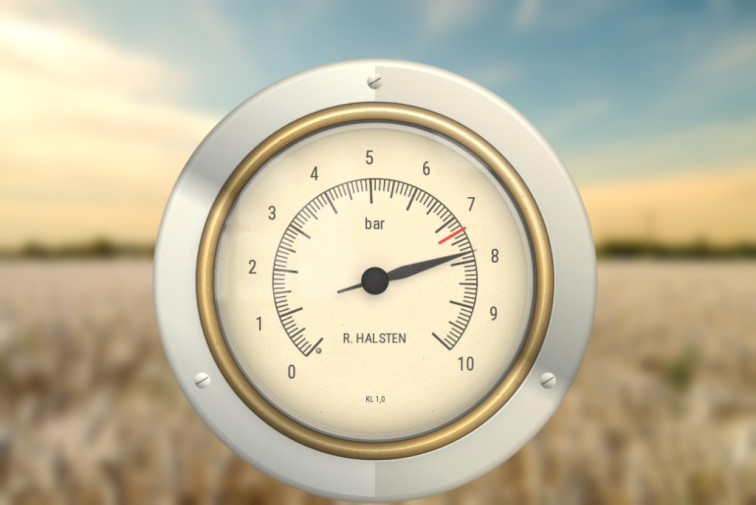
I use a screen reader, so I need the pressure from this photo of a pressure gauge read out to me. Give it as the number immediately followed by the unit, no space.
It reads 7.8bar
